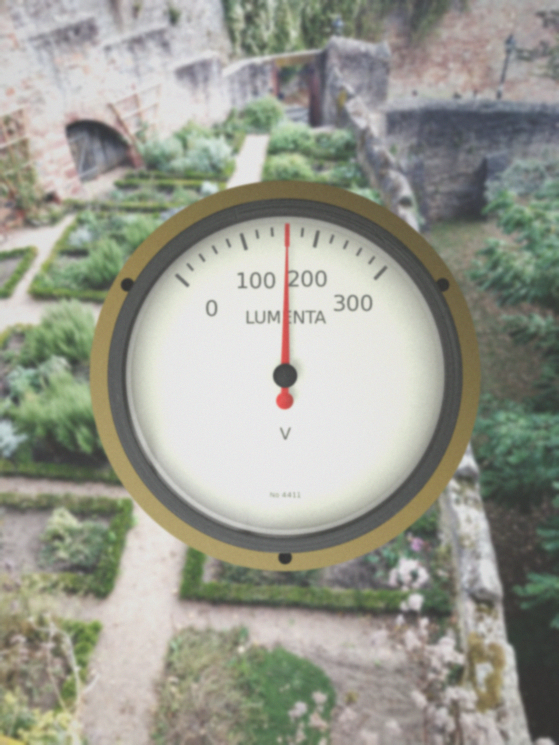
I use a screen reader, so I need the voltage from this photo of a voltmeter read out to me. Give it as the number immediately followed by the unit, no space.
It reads 160V
